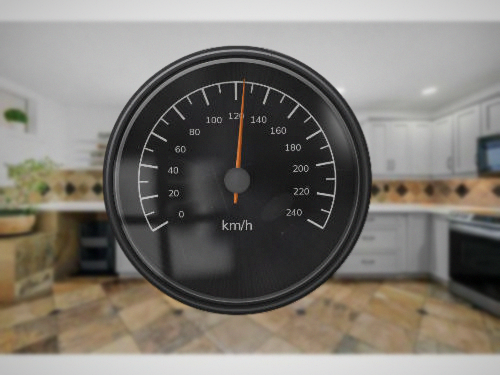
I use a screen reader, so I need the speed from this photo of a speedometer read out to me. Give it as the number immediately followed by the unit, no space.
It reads 125km/h
